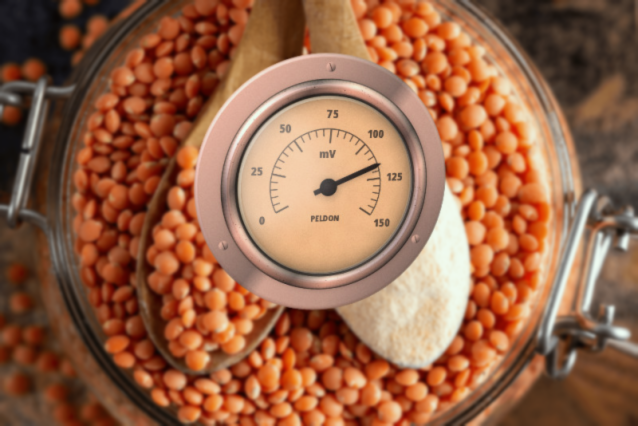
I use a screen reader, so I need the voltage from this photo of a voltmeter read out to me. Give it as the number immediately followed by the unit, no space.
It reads 115mV
